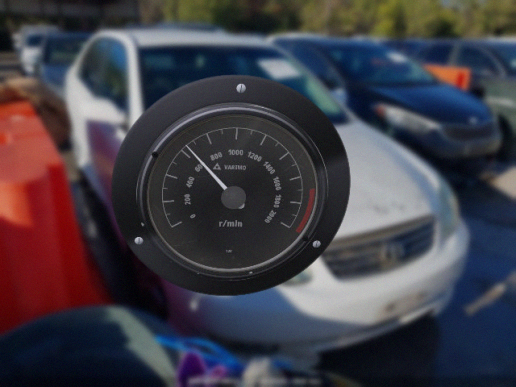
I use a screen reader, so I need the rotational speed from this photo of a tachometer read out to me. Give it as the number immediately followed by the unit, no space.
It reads 650rpm
